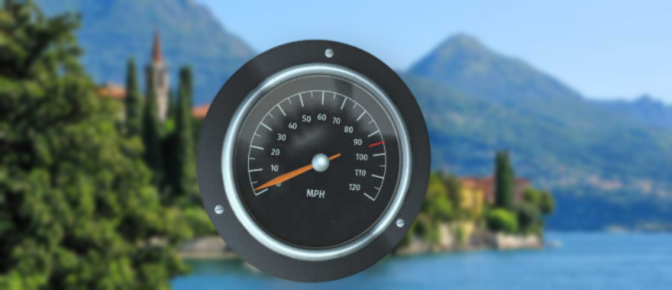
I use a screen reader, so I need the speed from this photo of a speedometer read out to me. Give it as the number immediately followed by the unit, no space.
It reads 2.5mph
